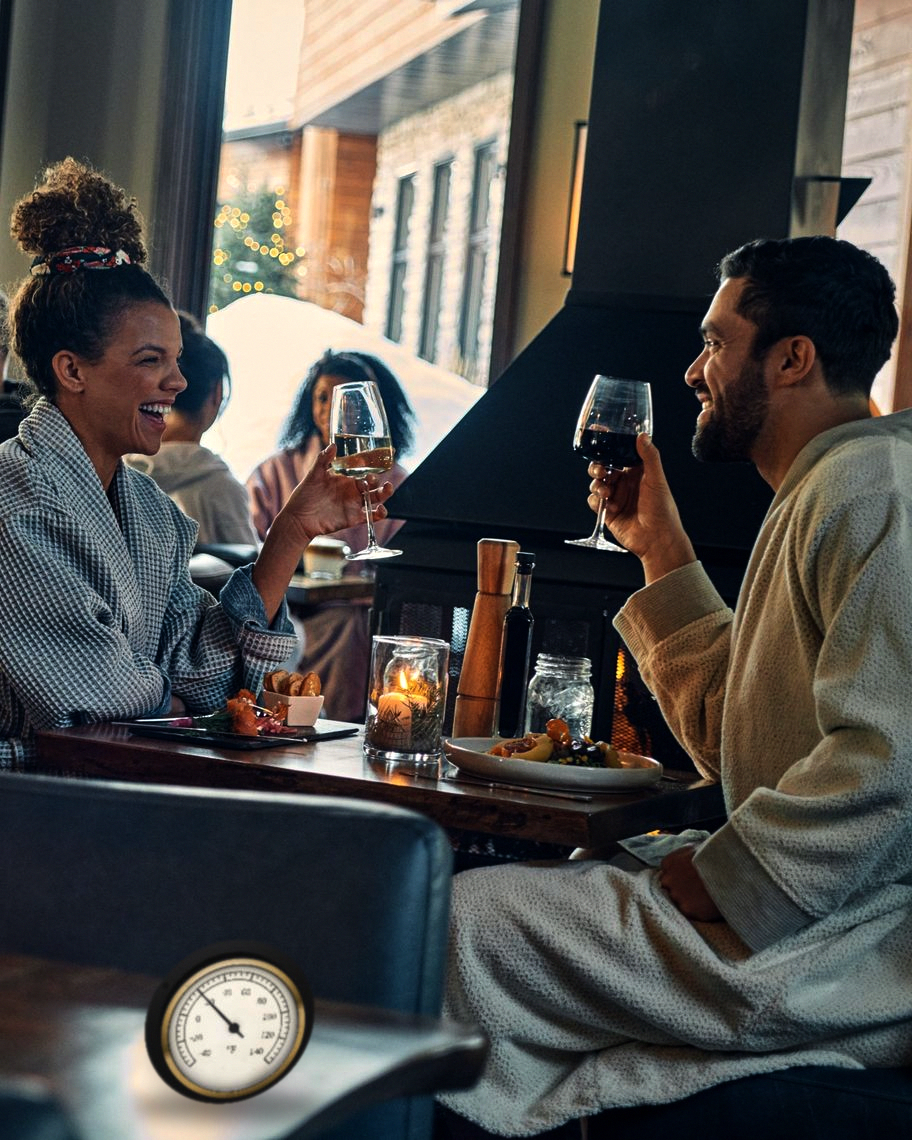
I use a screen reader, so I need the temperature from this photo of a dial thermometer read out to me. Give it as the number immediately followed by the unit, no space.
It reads 20°F
